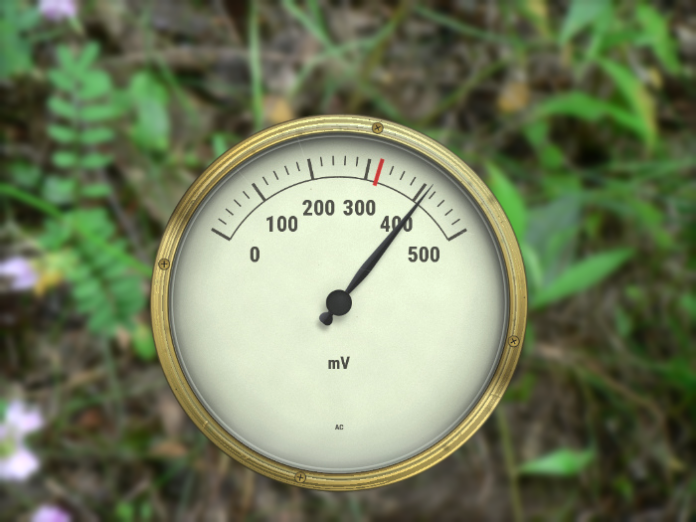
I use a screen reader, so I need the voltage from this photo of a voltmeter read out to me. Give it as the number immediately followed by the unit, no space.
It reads 410mV
